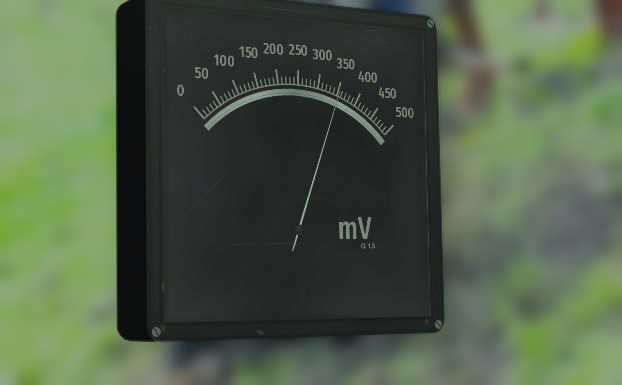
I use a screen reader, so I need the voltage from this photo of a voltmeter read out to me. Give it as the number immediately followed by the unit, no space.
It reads 350mV
